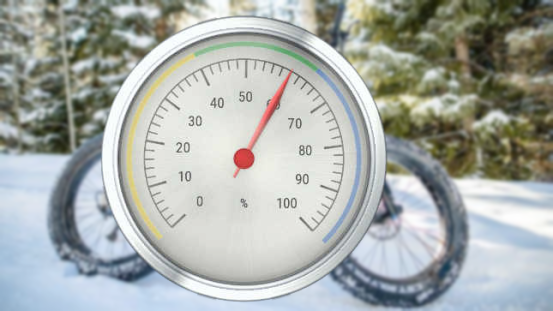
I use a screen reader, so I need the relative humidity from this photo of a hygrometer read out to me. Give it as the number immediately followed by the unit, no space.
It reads 60%
